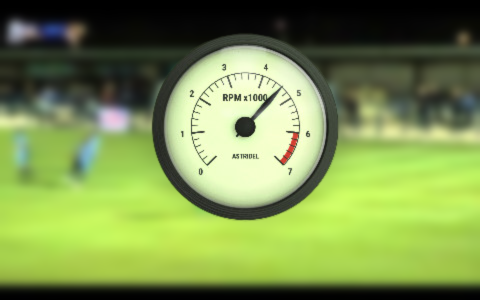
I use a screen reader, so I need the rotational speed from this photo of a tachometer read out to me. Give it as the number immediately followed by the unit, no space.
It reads 4600rpm
